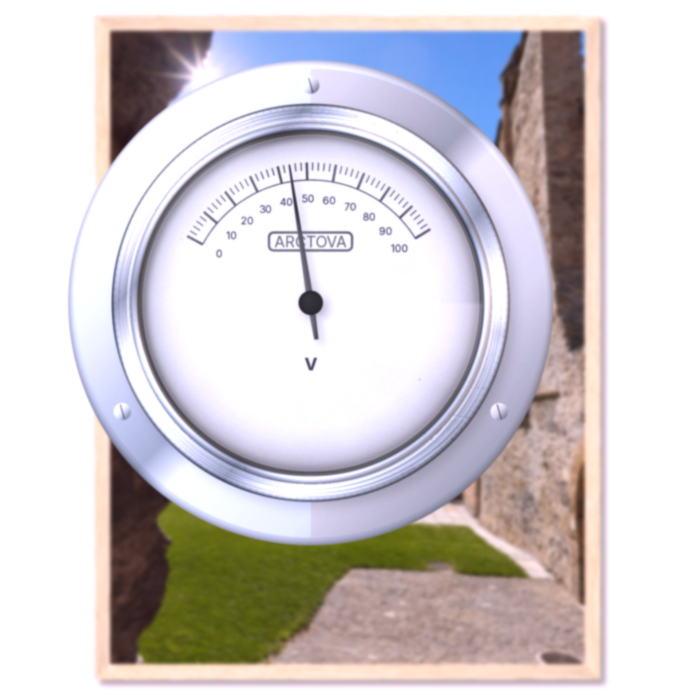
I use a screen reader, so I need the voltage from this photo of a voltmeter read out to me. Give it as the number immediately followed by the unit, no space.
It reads 44V
